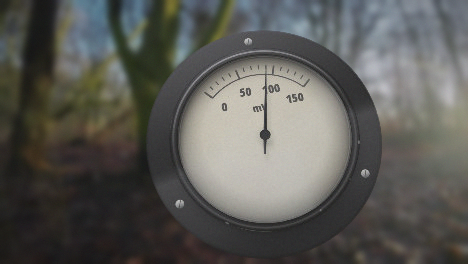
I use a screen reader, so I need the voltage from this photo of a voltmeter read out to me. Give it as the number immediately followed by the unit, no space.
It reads 90mV
